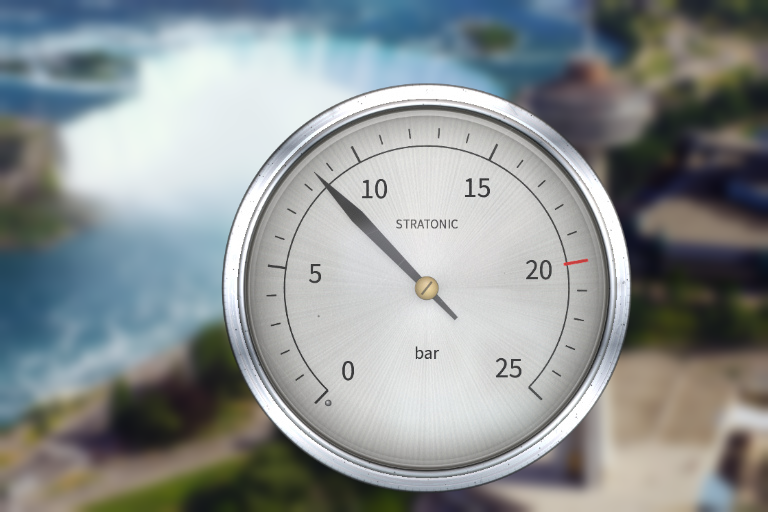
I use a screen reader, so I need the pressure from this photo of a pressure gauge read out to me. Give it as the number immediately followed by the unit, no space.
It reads 8.5bar
